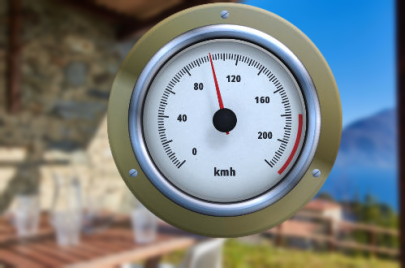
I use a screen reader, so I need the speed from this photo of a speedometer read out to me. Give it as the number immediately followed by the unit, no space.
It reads 100km/h
